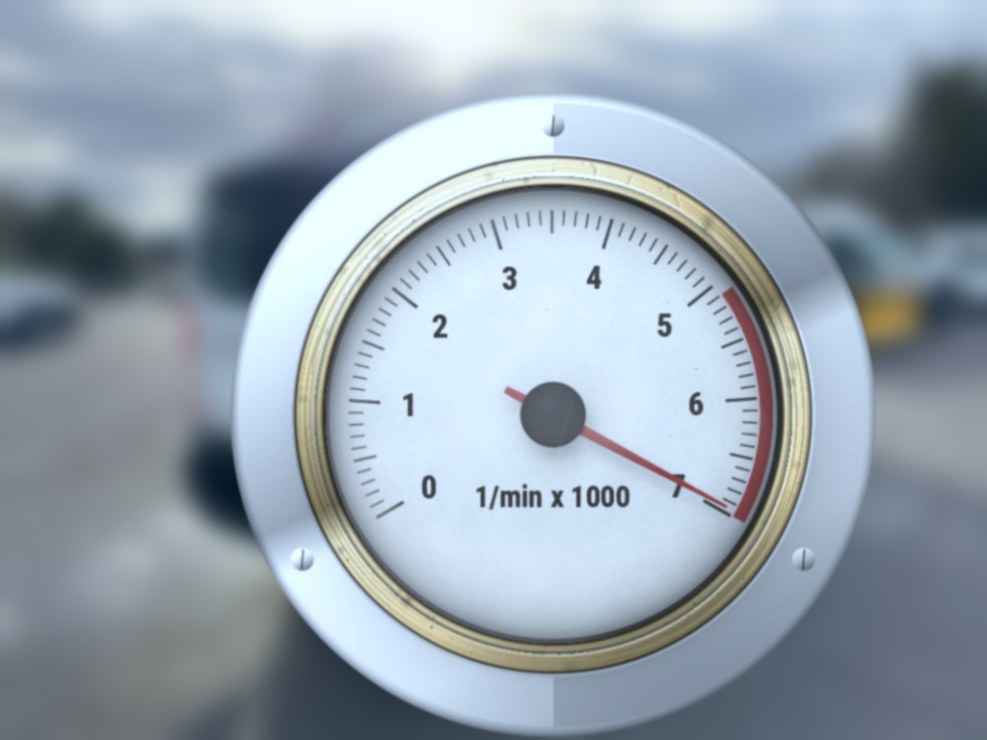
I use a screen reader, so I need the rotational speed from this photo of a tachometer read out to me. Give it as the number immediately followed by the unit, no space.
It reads 6950rpm
